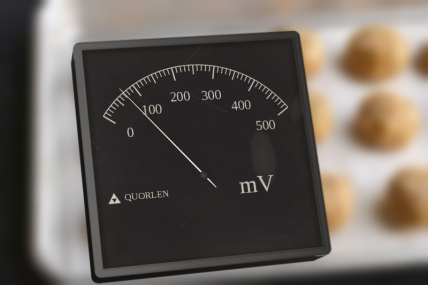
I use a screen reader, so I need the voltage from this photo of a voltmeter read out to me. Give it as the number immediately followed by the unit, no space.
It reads 70mV
